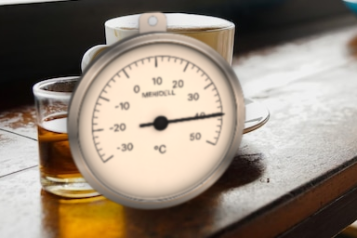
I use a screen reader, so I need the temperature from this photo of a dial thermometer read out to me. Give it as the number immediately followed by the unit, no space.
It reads 40°C
